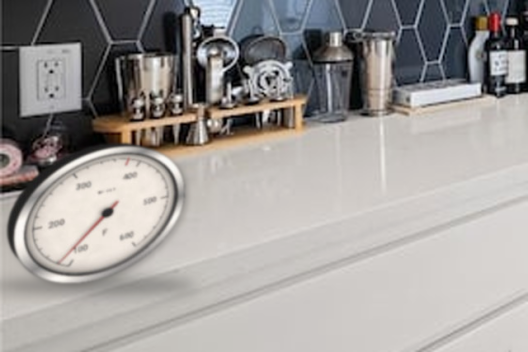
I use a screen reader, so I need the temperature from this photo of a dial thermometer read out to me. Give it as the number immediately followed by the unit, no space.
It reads 120°F
